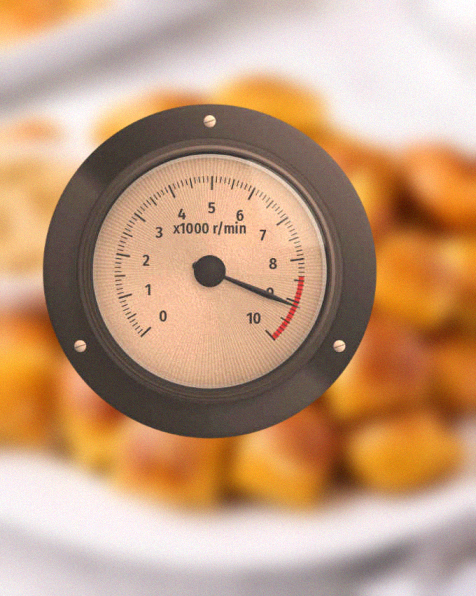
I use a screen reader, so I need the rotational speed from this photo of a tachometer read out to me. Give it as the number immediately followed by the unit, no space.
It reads 9100rpm
